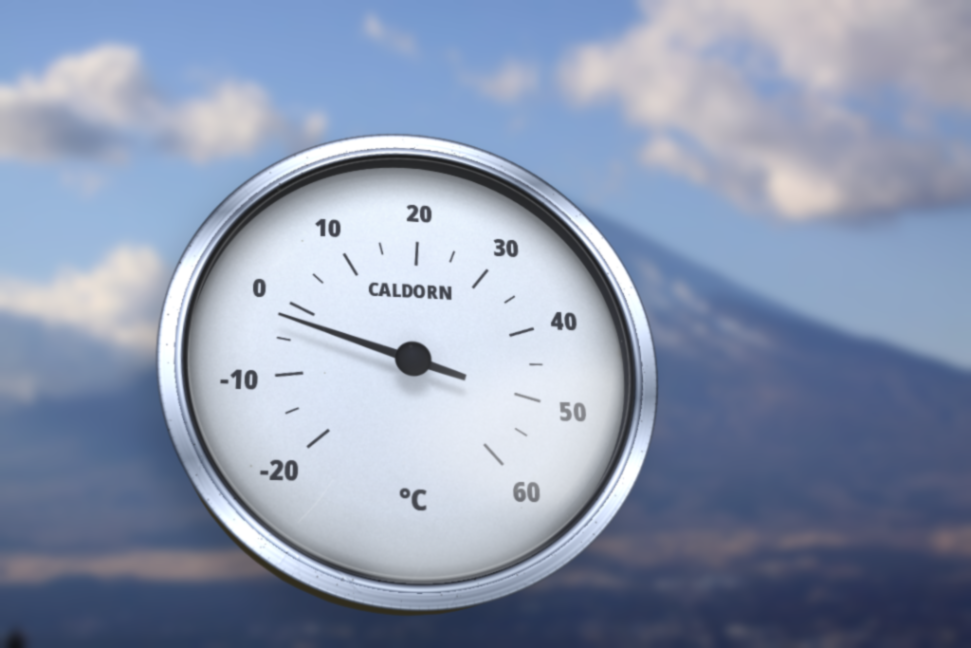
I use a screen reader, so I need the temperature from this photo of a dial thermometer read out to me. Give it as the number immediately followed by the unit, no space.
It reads -2.5°C
